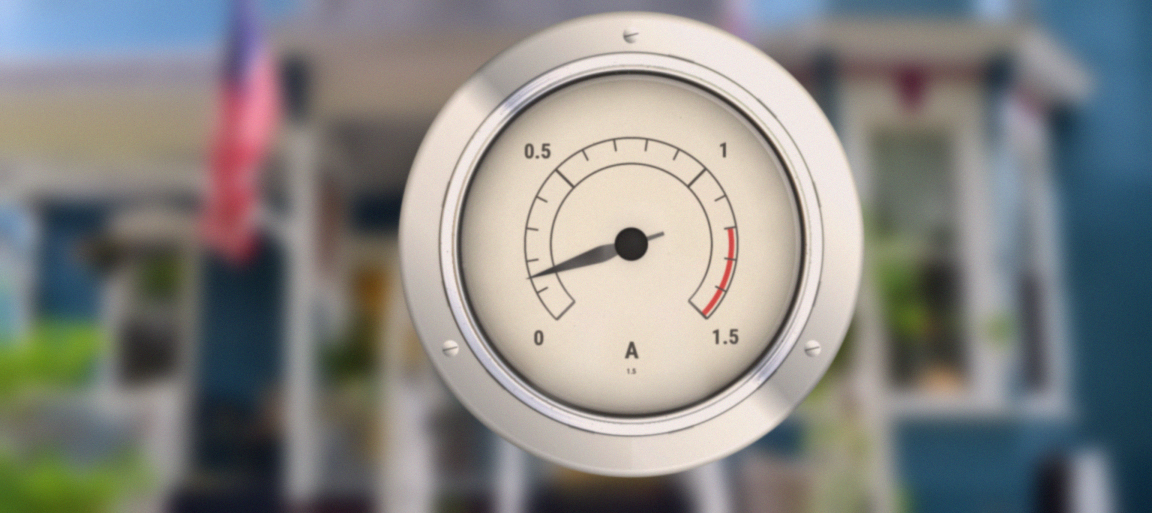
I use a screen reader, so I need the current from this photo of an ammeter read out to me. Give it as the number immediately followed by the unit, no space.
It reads 0.15A
